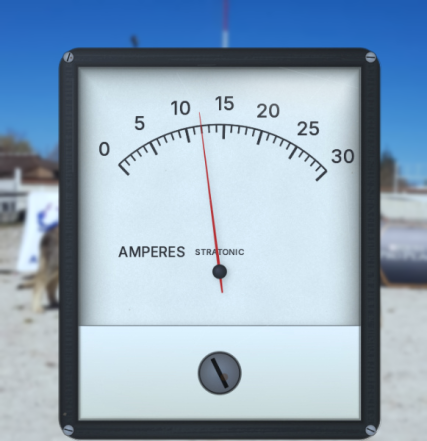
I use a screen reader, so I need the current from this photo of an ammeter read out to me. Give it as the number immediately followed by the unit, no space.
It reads 12A
